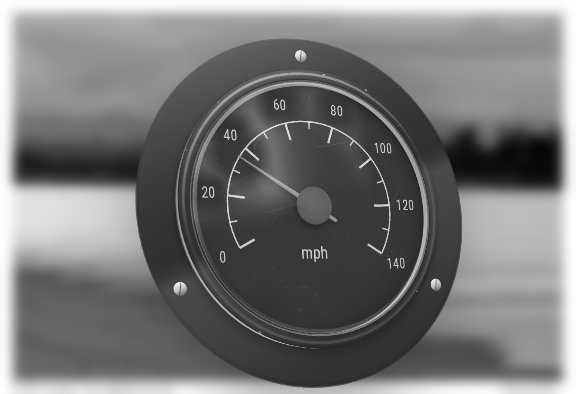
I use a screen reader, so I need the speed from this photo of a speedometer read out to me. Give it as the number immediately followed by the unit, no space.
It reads 35mph
